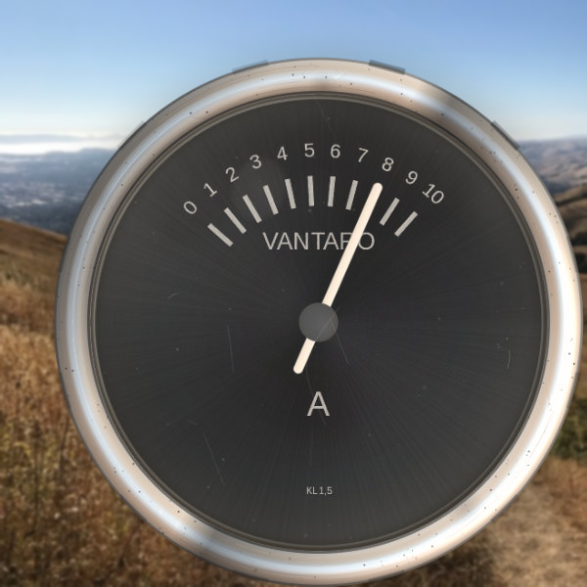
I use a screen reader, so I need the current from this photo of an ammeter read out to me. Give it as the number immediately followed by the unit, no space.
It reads 8A
